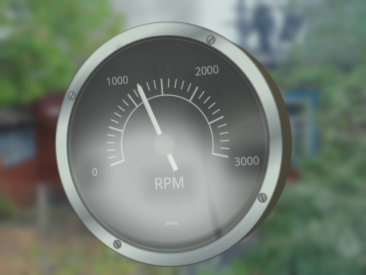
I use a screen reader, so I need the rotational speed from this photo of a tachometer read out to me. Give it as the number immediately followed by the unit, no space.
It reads 1200rpm
